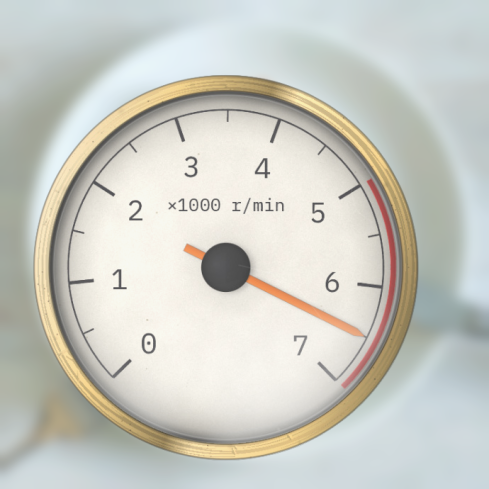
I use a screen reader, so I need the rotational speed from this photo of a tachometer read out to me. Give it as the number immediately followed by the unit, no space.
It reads 6500rpm
